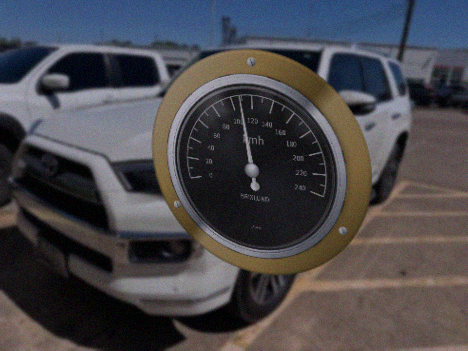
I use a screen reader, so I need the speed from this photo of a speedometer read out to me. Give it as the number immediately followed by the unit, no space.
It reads 110km/h
